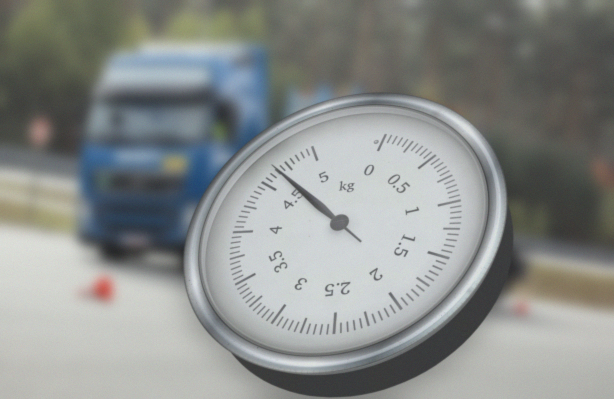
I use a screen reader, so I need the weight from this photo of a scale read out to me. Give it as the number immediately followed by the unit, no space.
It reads 4.65kg
